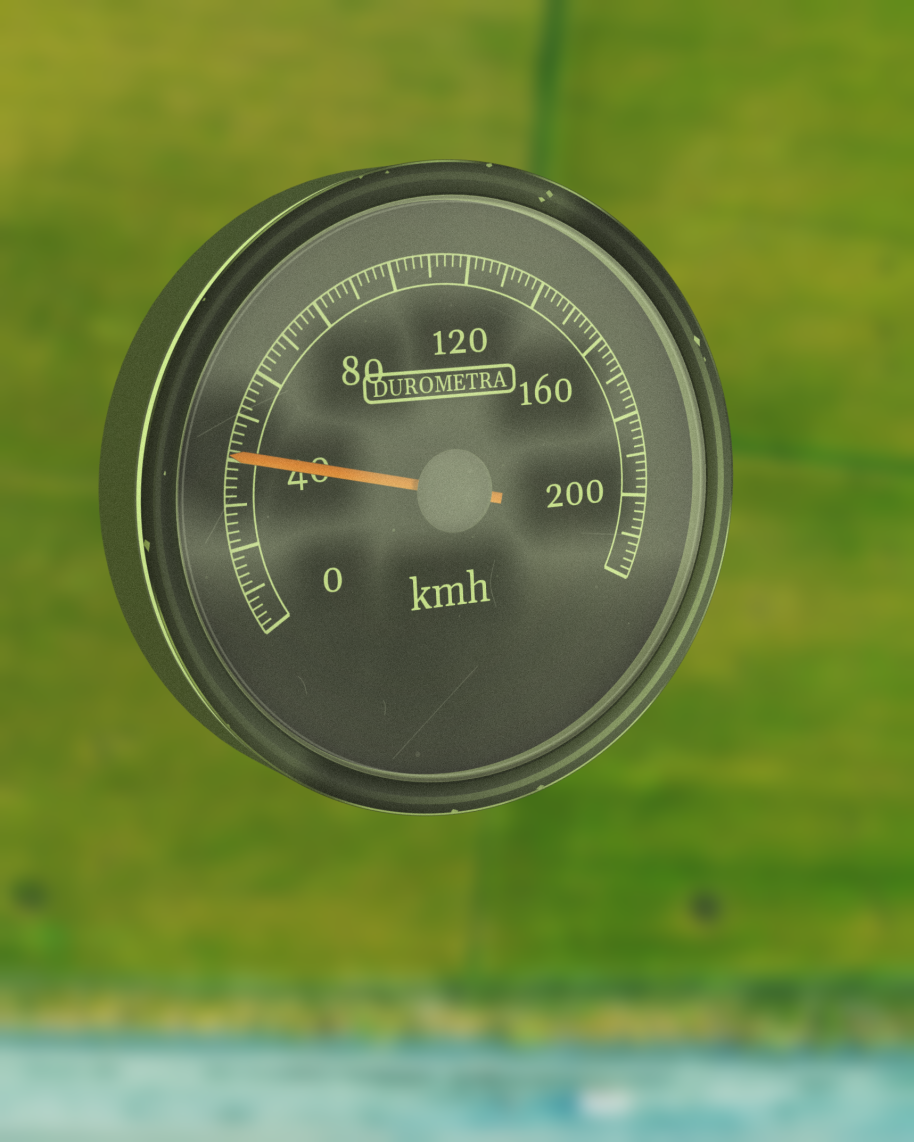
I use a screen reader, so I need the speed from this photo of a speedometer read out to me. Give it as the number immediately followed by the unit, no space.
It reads 41km/h
